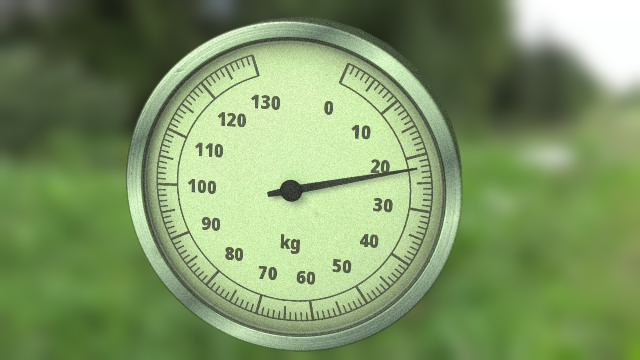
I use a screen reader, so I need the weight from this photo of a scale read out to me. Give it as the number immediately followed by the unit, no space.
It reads 22kg
